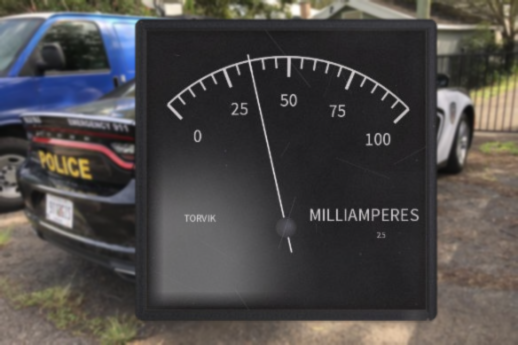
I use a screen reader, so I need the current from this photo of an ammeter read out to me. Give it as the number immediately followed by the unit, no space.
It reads 35mA
